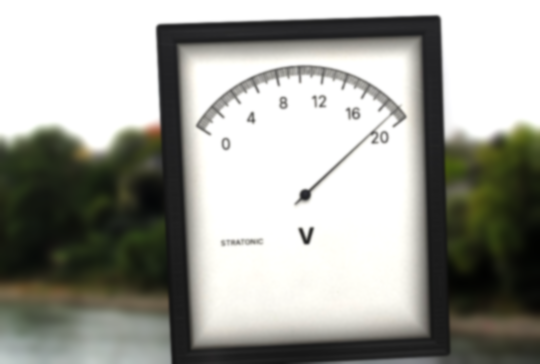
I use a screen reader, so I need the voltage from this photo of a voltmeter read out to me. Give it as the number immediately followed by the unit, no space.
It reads 19V
